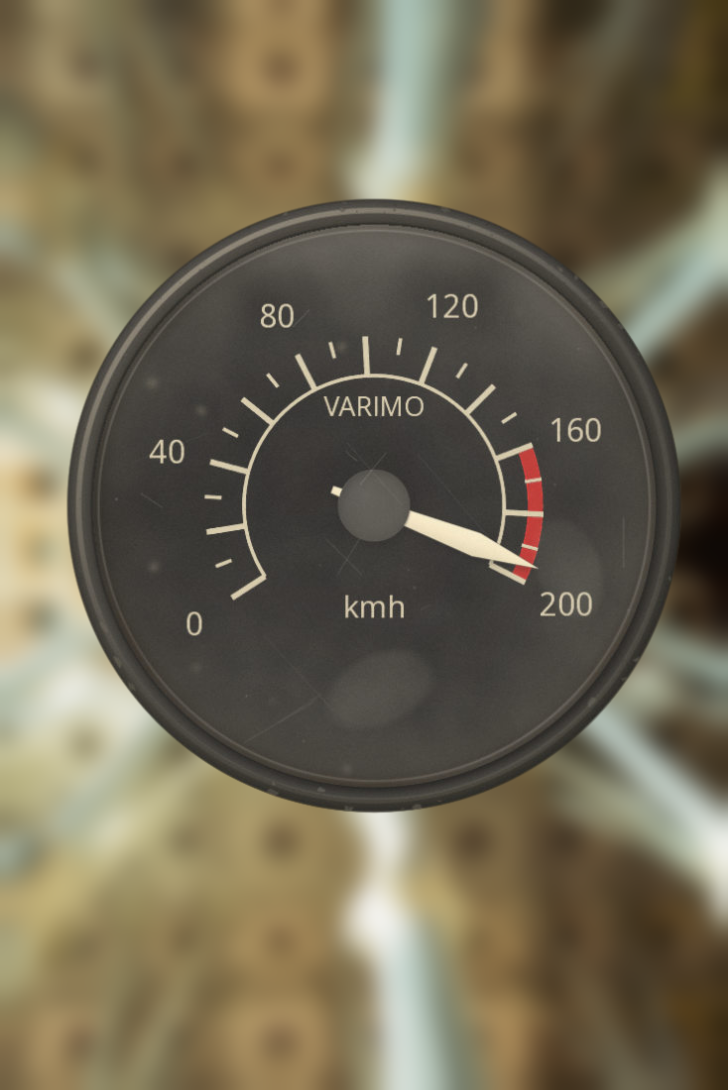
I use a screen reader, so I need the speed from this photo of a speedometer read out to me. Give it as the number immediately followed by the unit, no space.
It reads 195km/h
